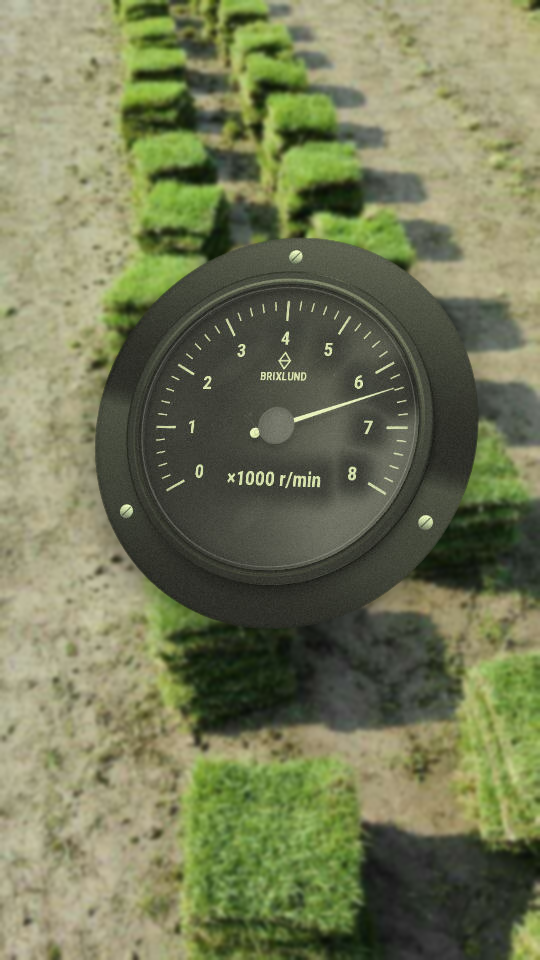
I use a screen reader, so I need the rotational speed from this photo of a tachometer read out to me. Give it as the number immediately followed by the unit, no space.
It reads 6400rpm
